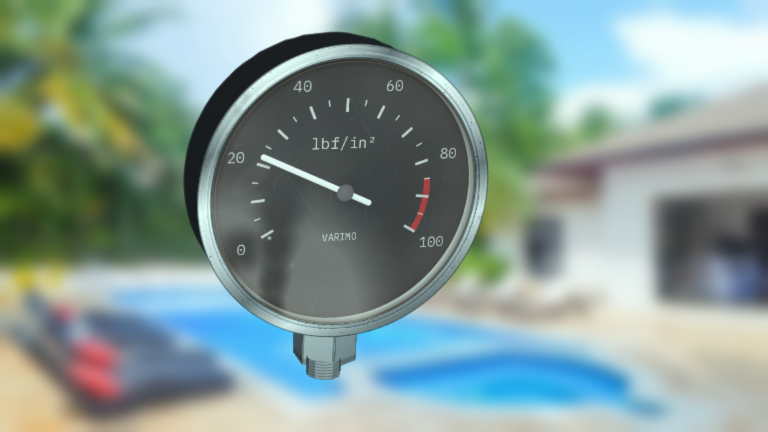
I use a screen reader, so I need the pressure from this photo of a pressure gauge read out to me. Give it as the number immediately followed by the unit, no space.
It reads 22.5psi
